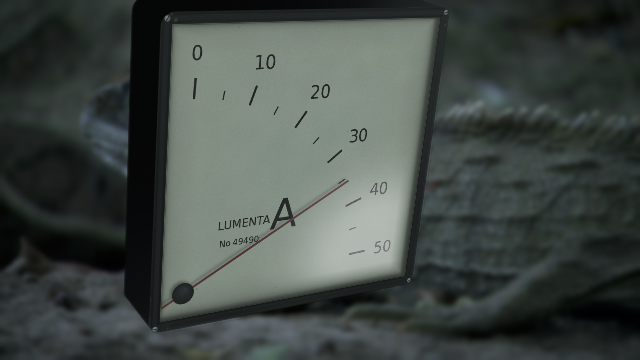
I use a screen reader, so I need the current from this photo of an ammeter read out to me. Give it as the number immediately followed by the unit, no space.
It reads 35A
